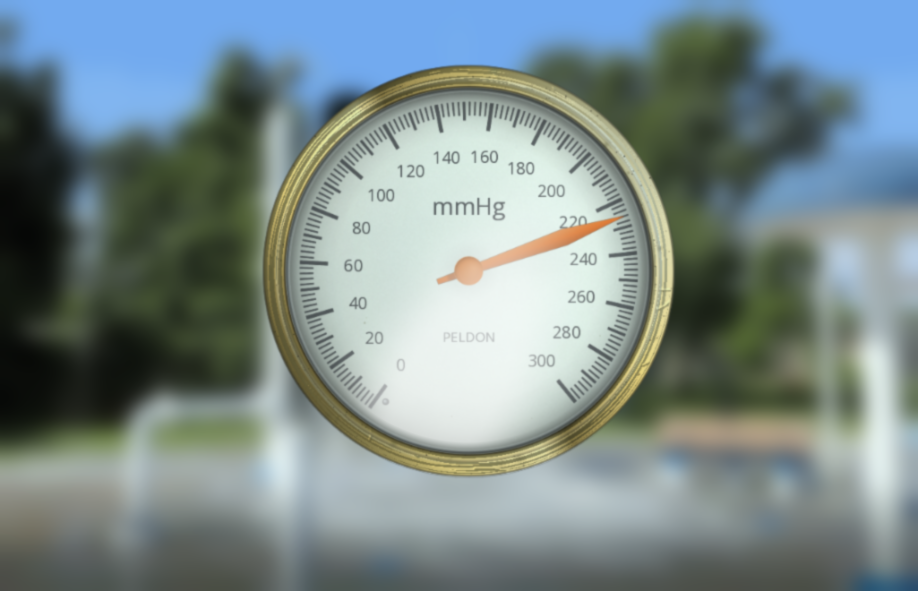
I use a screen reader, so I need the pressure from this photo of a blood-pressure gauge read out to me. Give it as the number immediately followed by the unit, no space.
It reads 226mmHg
